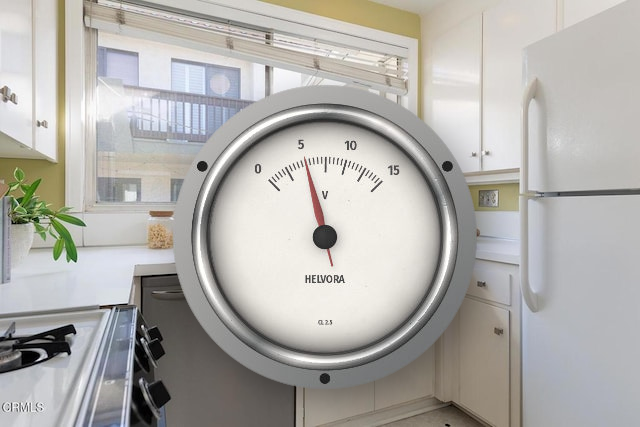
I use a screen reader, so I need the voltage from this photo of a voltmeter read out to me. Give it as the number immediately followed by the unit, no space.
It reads 5V
